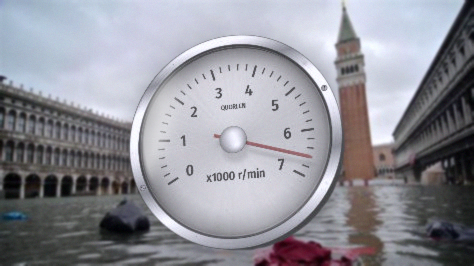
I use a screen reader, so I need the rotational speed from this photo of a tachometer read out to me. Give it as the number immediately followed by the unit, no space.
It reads 6600rpm
